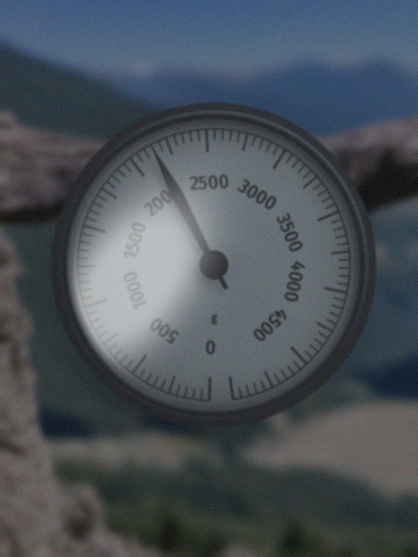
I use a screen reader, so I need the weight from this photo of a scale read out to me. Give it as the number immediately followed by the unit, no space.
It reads 2150g
